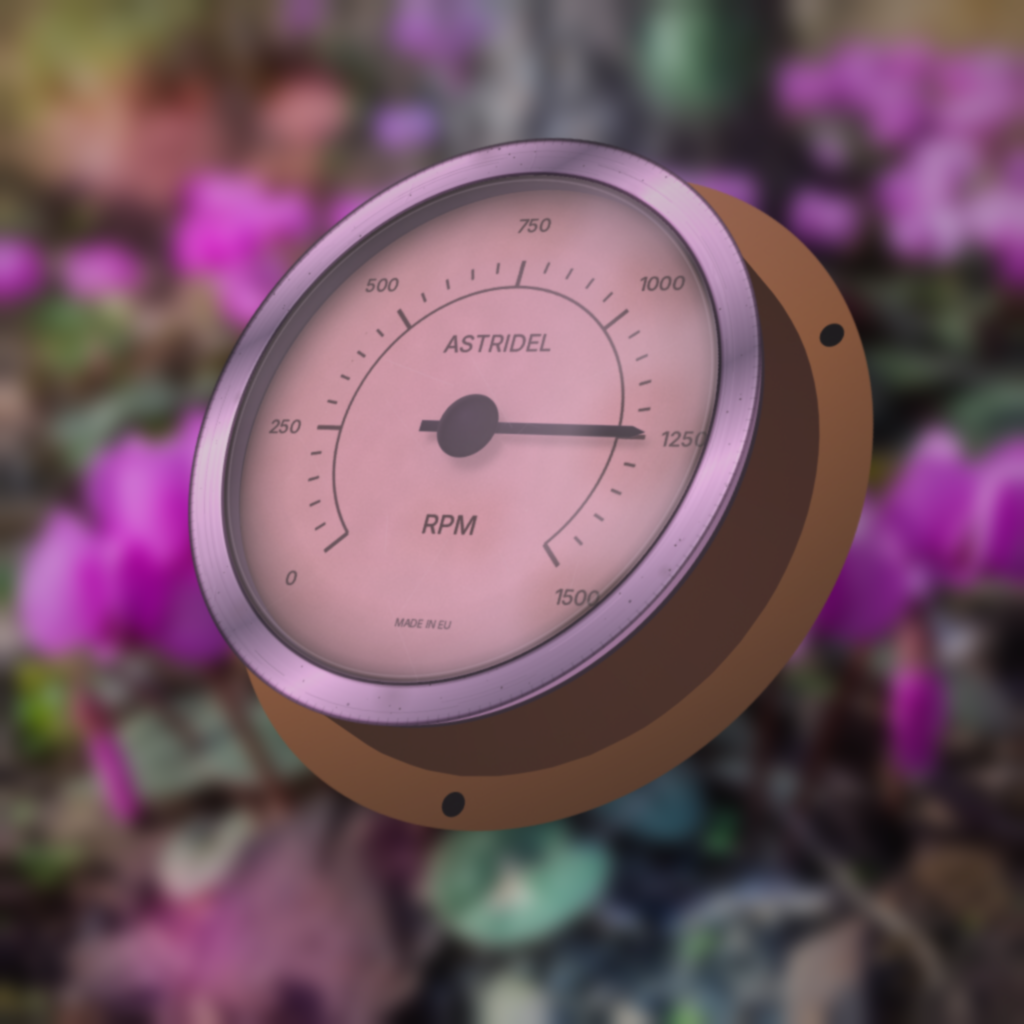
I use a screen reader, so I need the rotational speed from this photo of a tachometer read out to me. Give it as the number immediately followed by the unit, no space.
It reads 1250rpm
